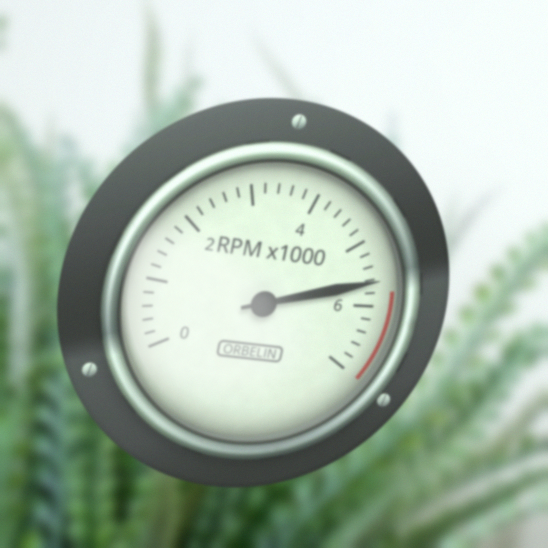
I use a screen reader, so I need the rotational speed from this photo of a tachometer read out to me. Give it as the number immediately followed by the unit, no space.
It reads 5600rpm
